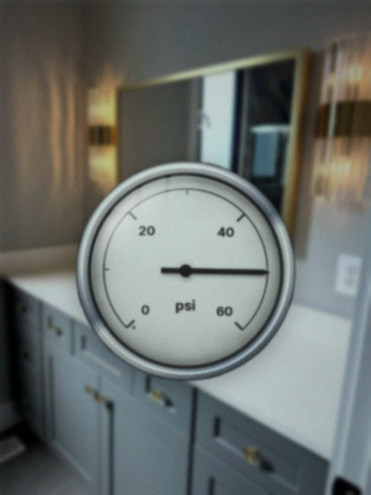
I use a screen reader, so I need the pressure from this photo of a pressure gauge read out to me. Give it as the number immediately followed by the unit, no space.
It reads 50psi
